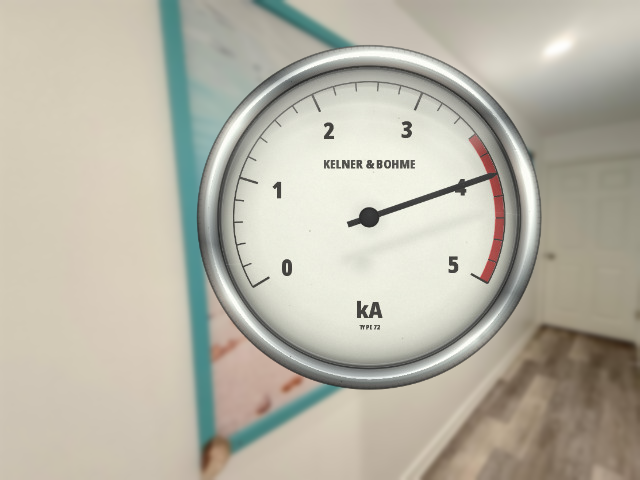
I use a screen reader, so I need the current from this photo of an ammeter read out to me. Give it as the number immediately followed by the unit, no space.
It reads 4kA
